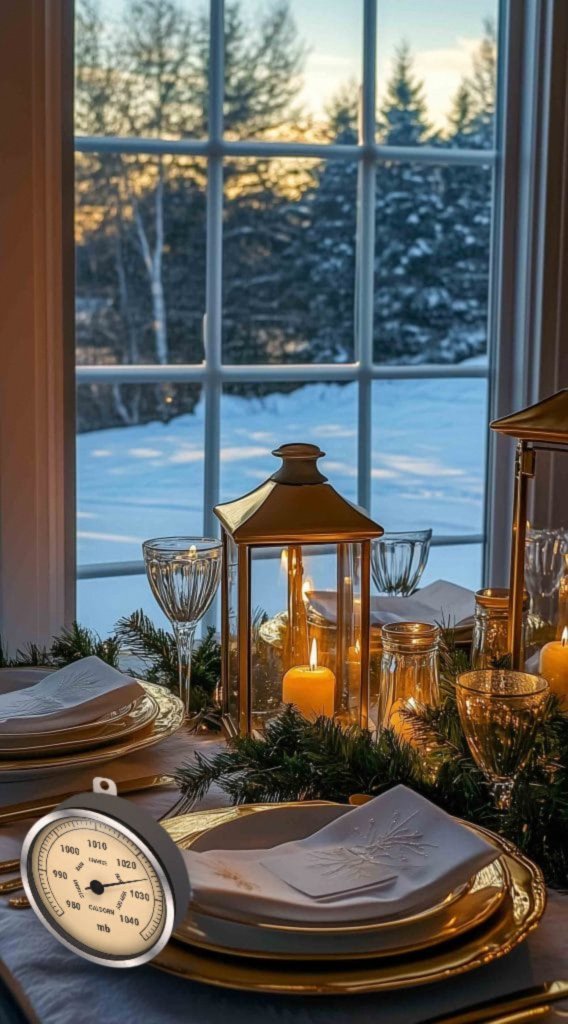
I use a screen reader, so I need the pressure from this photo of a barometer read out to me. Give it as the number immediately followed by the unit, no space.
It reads 1025mbar
